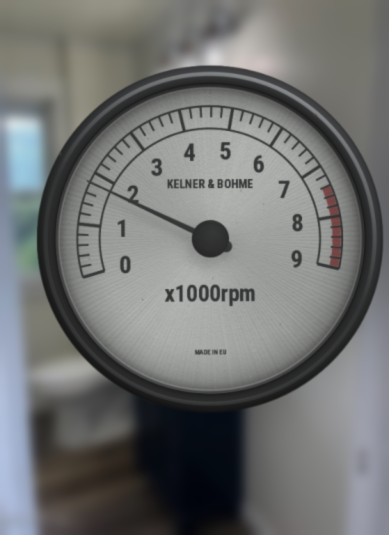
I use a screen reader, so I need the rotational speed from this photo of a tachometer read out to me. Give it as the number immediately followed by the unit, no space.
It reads 1800rpm
